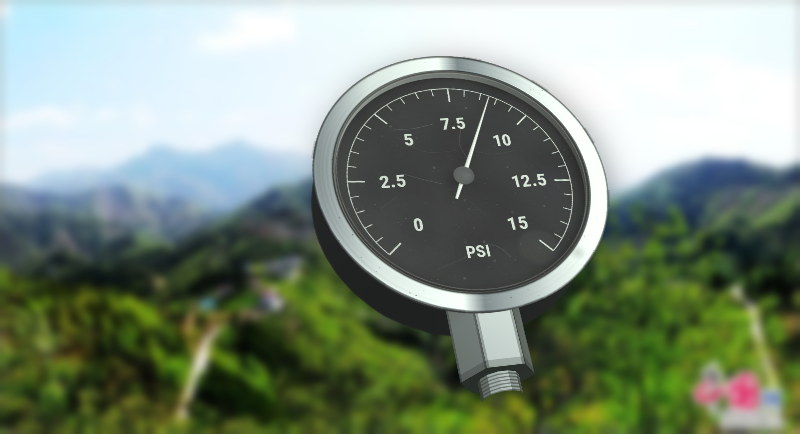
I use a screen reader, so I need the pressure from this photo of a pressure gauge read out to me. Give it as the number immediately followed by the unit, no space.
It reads 8.75psi
